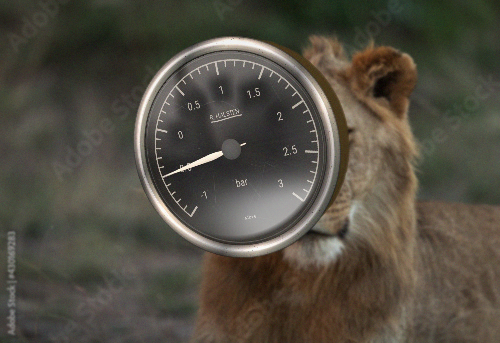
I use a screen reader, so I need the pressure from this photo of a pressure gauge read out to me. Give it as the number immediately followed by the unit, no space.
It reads -0.5bar
